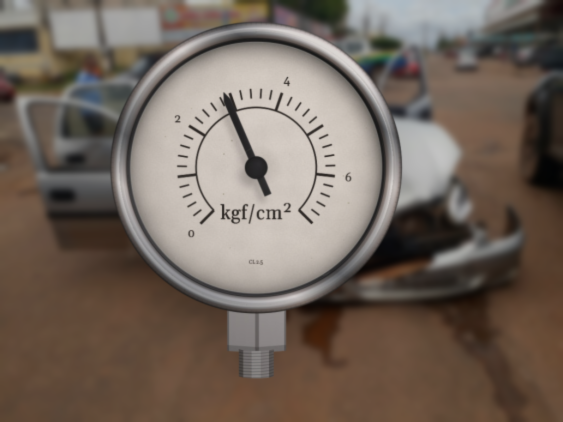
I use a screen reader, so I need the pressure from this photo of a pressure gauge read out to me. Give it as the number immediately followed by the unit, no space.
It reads 2.9kg/cm²
